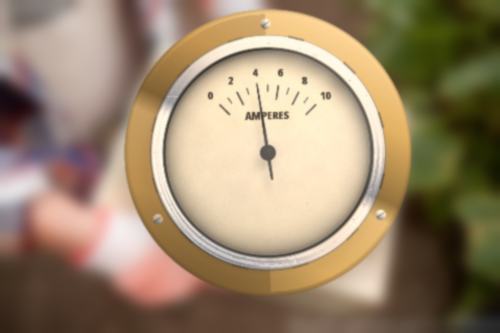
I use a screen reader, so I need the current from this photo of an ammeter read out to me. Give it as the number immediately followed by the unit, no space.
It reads 4A
